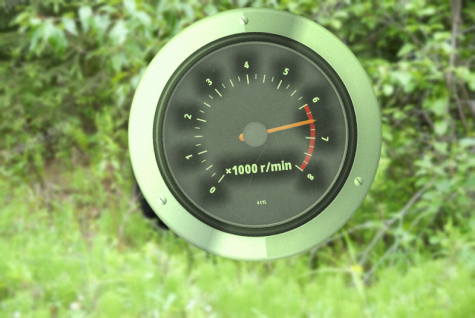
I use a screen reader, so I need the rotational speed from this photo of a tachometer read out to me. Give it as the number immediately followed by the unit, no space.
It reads 6500rpm
